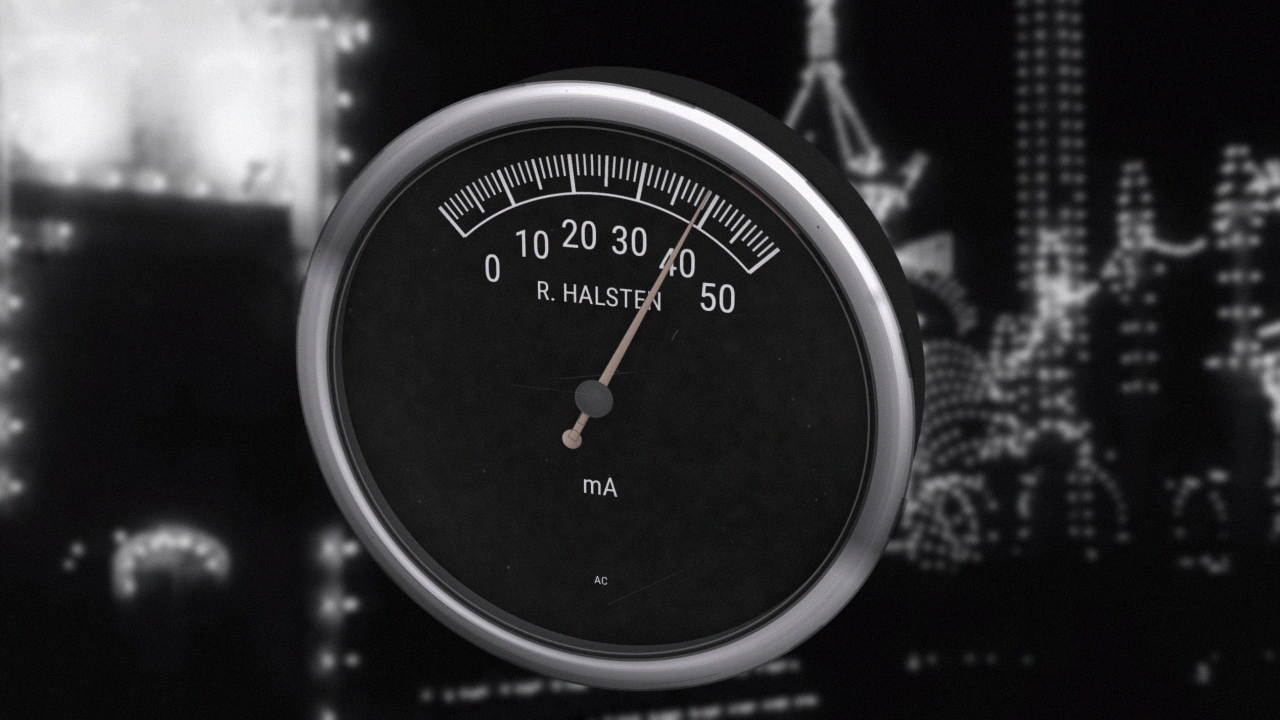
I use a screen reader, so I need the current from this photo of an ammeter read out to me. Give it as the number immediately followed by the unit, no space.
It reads 39mA
